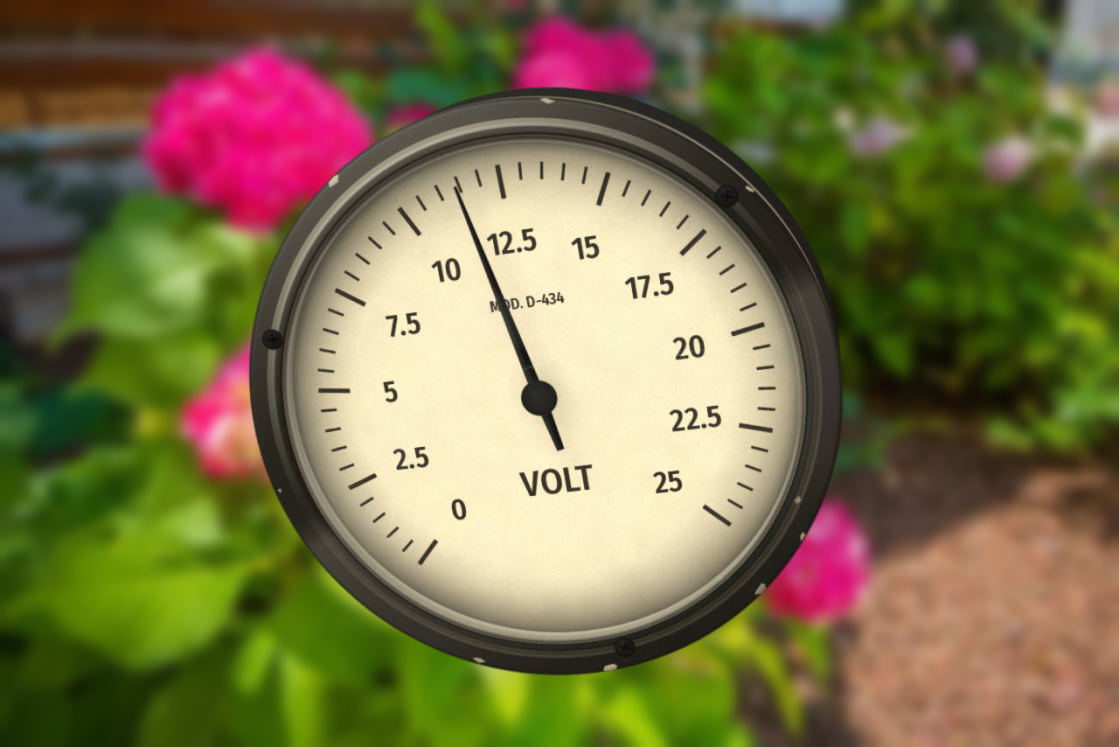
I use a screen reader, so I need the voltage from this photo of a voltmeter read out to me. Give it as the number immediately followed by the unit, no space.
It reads 11.5V
